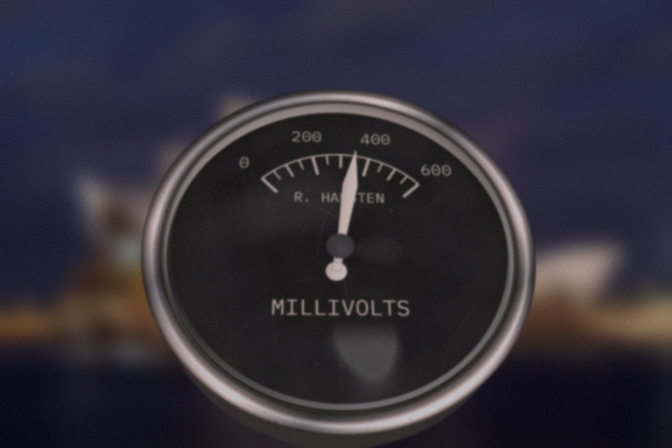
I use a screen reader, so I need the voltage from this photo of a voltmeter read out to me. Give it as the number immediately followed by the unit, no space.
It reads 350mV
